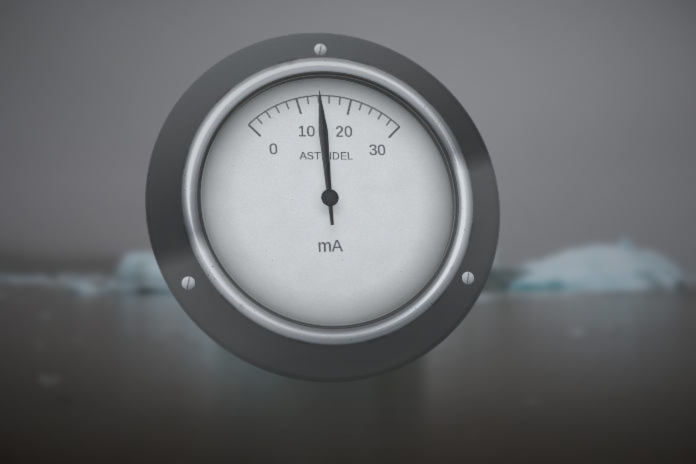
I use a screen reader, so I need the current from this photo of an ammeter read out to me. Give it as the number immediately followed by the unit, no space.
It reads 14mA
